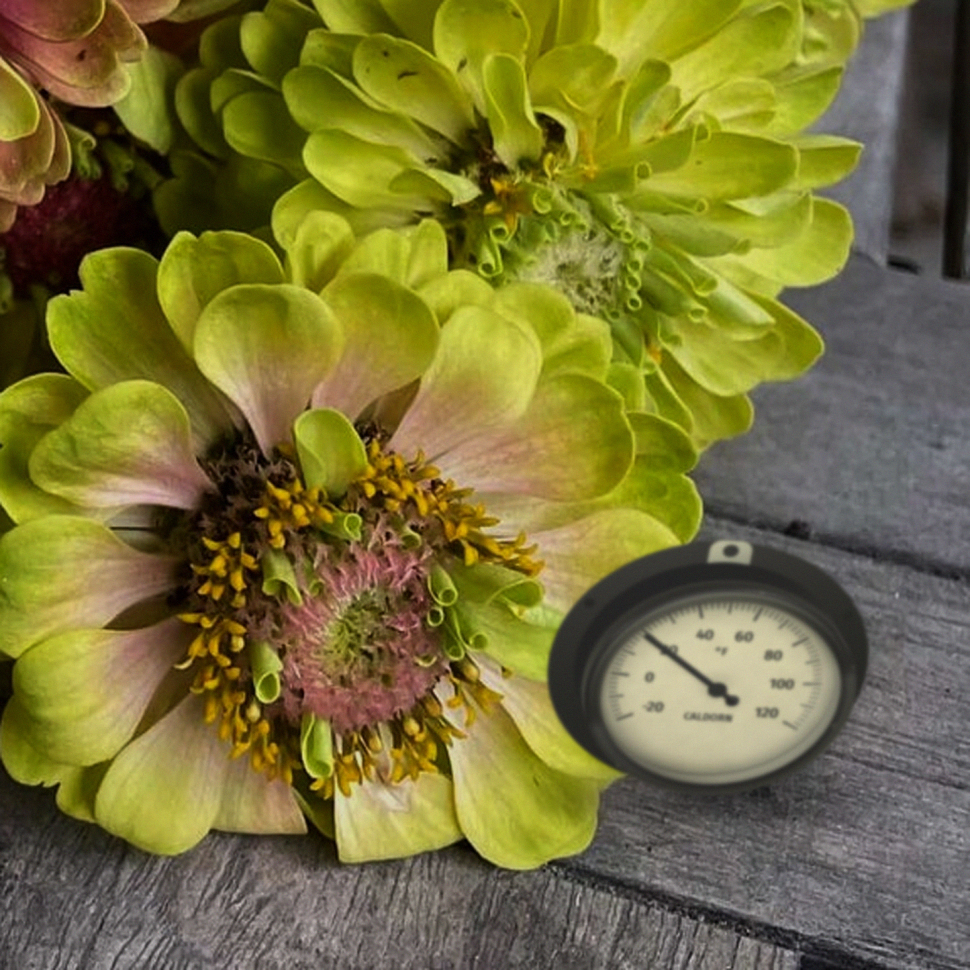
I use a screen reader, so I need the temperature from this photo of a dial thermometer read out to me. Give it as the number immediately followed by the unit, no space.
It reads 20°F
